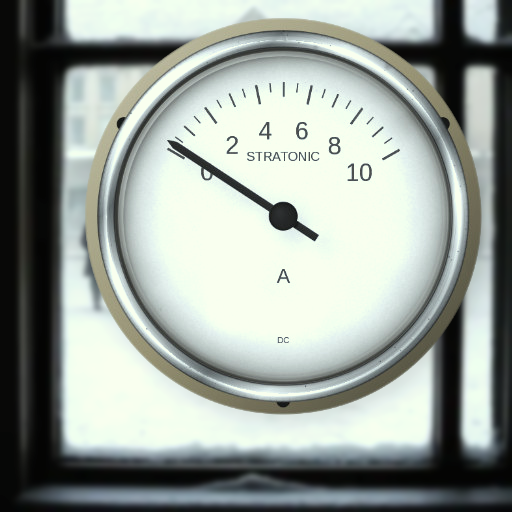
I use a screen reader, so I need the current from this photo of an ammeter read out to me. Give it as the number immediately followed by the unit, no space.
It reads 0.25A
